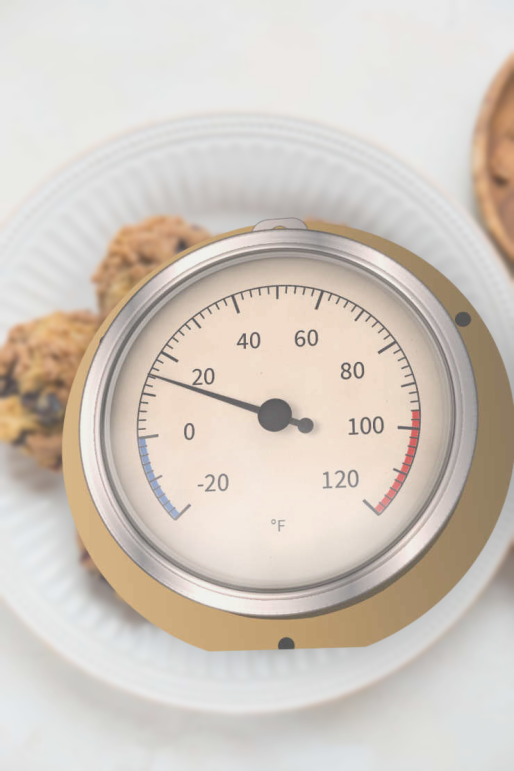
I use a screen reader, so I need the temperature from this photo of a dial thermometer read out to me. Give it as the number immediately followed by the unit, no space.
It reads 14°F
